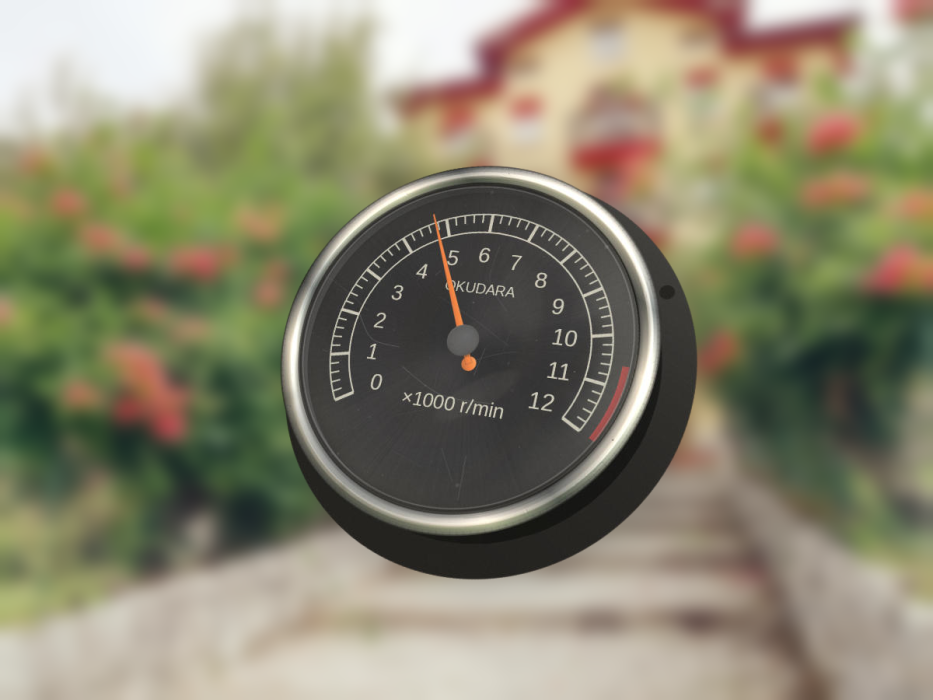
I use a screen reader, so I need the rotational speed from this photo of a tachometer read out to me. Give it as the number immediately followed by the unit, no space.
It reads 4800rpm
